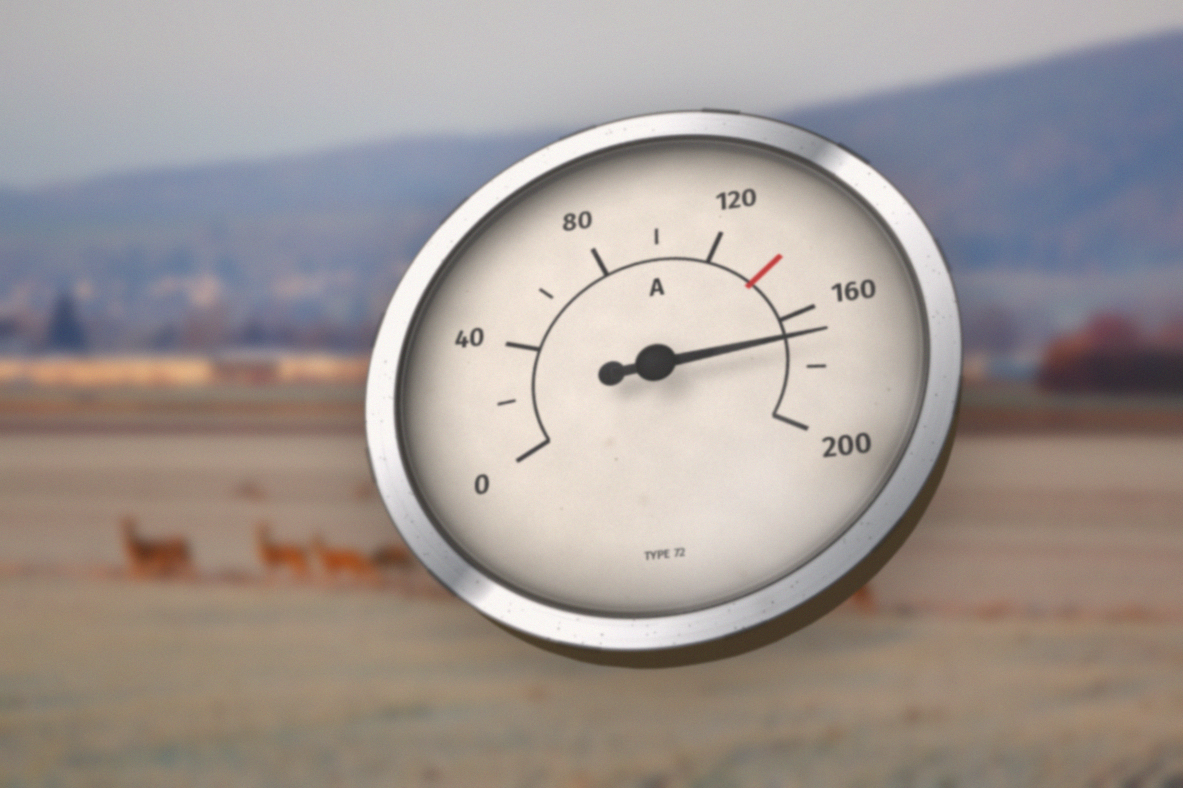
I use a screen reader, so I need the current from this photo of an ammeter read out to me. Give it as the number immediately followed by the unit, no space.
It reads 170A
